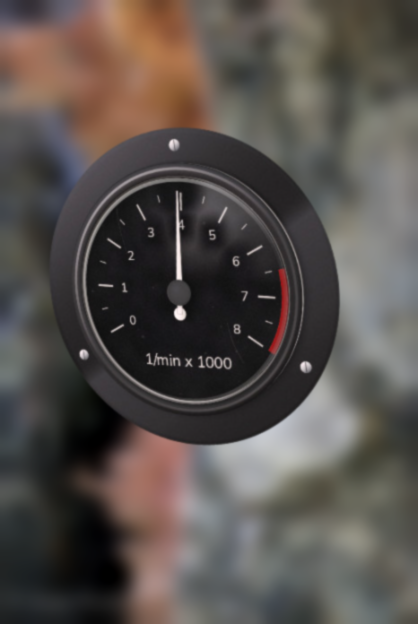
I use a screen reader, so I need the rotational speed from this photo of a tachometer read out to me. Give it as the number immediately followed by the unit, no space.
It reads 4000rpm
